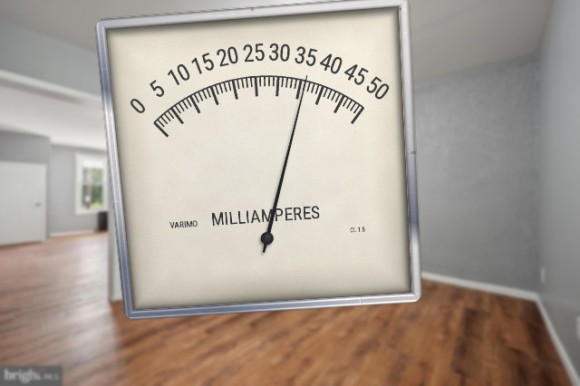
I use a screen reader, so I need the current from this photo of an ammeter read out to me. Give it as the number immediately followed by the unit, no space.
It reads 36mA
